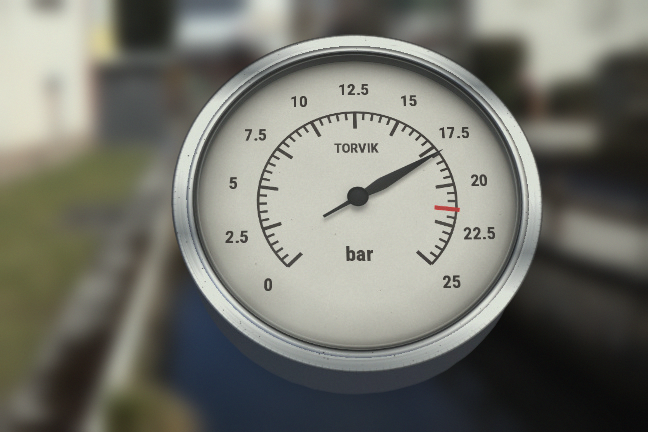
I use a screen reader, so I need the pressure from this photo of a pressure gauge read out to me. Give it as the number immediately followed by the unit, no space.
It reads 18bar
